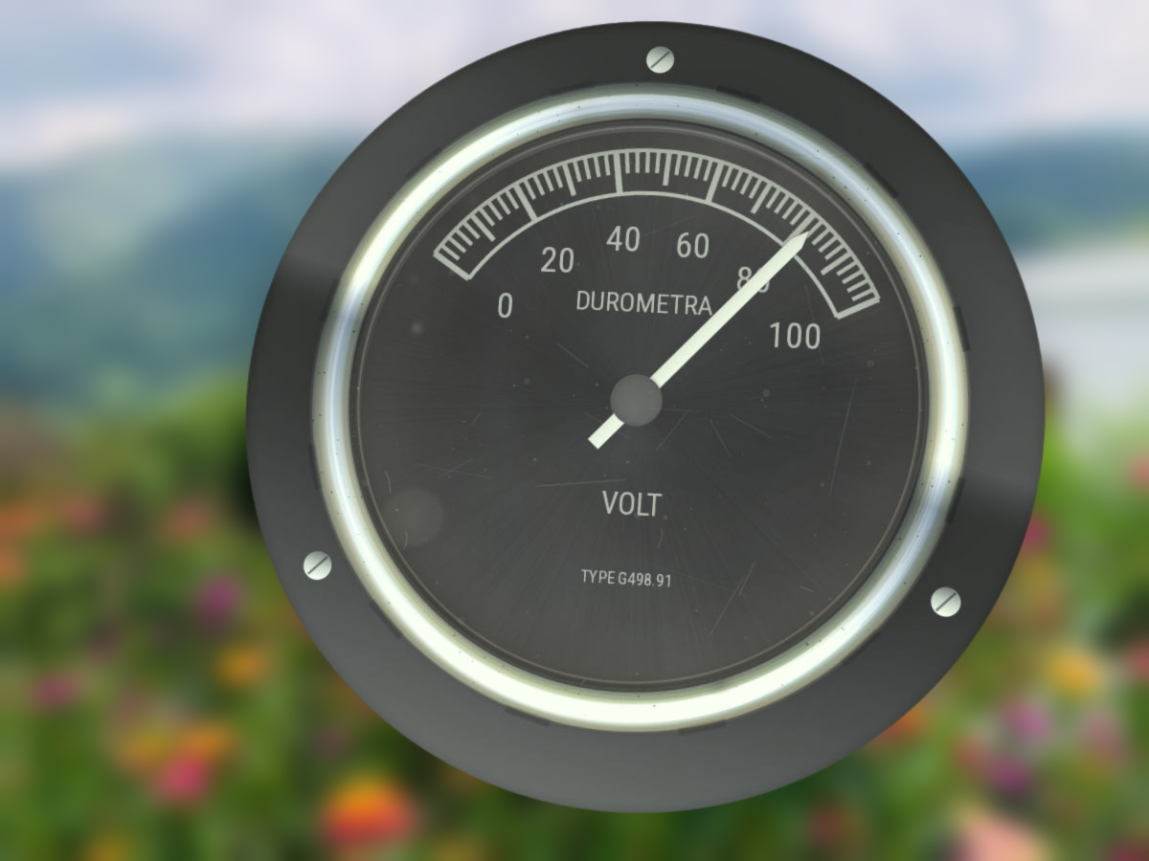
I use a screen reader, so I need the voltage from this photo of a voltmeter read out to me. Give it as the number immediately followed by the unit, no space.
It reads 82V
